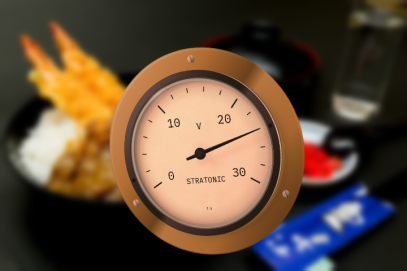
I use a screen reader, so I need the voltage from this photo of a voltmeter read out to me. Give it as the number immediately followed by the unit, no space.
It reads 24V
